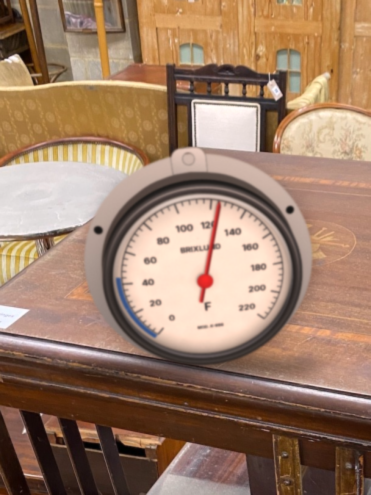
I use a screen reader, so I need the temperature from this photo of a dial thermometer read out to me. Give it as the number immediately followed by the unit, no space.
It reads 124°F
